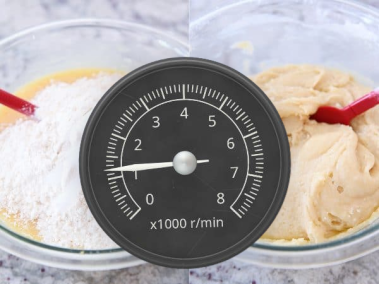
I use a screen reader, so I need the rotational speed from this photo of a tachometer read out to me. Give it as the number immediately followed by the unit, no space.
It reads 1200rpm
